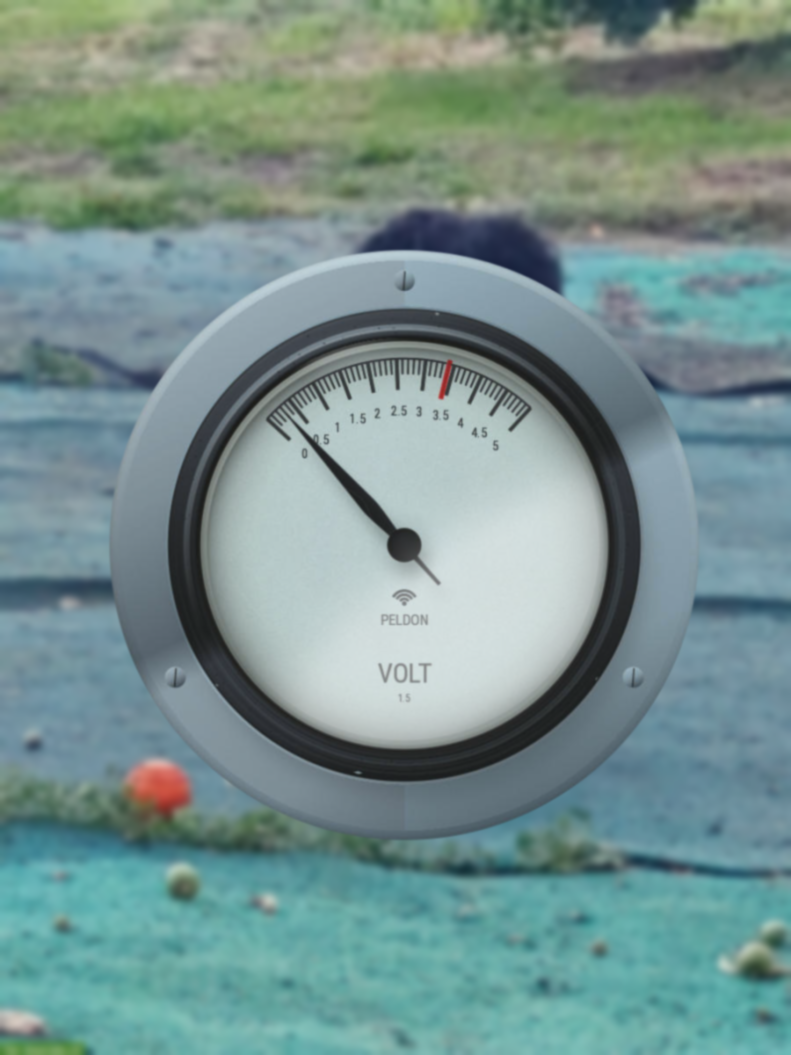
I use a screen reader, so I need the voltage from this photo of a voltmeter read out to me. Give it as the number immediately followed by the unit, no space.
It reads 0.3V
